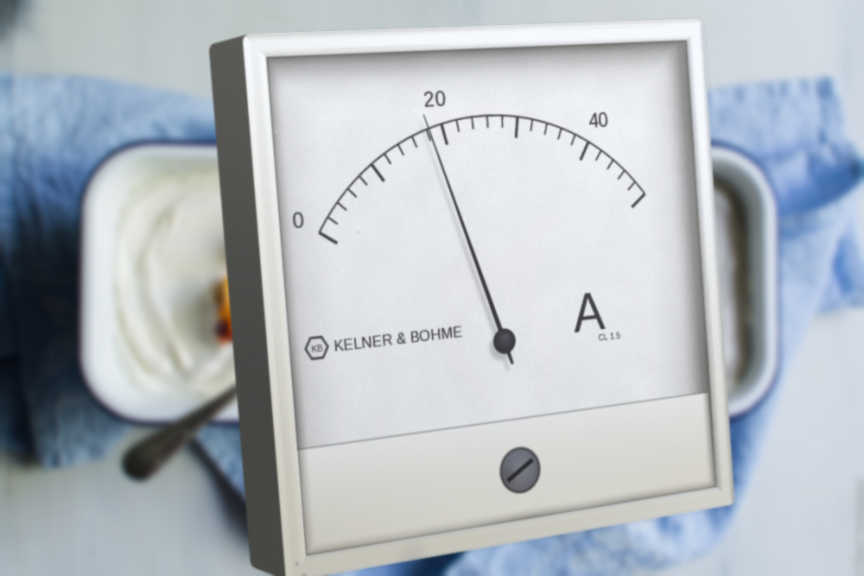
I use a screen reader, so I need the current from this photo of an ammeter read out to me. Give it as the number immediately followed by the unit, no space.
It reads 18A
